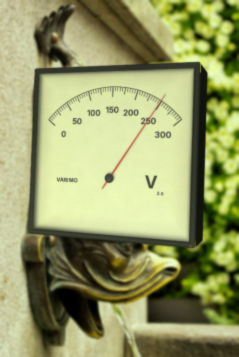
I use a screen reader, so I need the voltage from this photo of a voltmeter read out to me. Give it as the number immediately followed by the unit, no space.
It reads 250V
